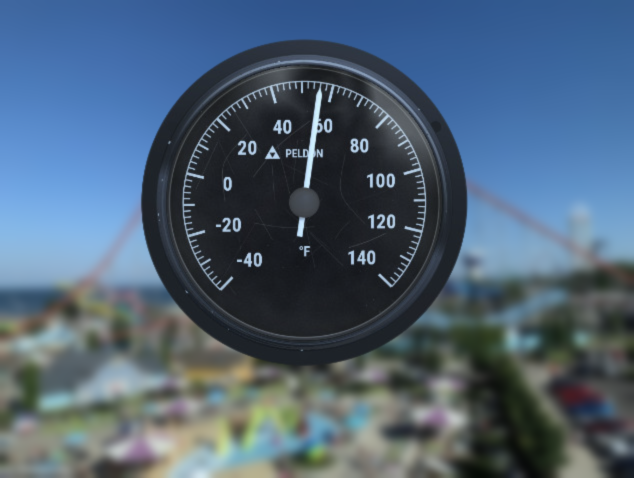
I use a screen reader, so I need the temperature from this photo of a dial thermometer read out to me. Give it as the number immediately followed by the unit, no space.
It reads 56°F
